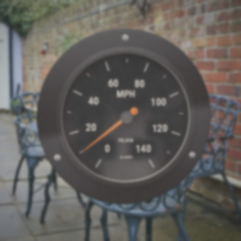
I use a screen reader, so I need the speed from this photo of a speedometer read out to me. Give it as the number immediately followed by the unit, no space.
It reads 10mph
